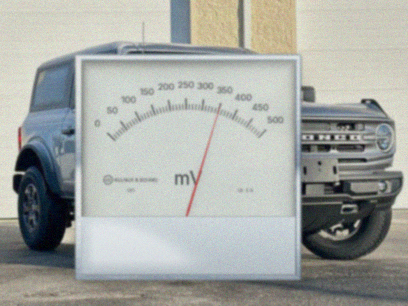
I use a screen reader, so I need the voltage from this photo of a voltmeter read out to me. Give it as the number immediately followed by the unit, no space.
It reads 350mV
